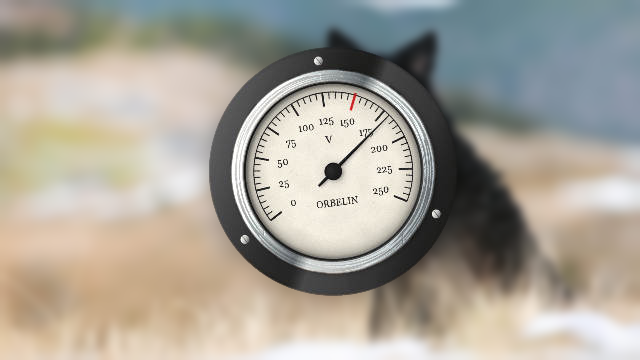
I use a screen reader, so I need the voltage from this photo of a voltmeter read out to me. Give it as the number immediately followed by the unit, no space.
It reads 180V
